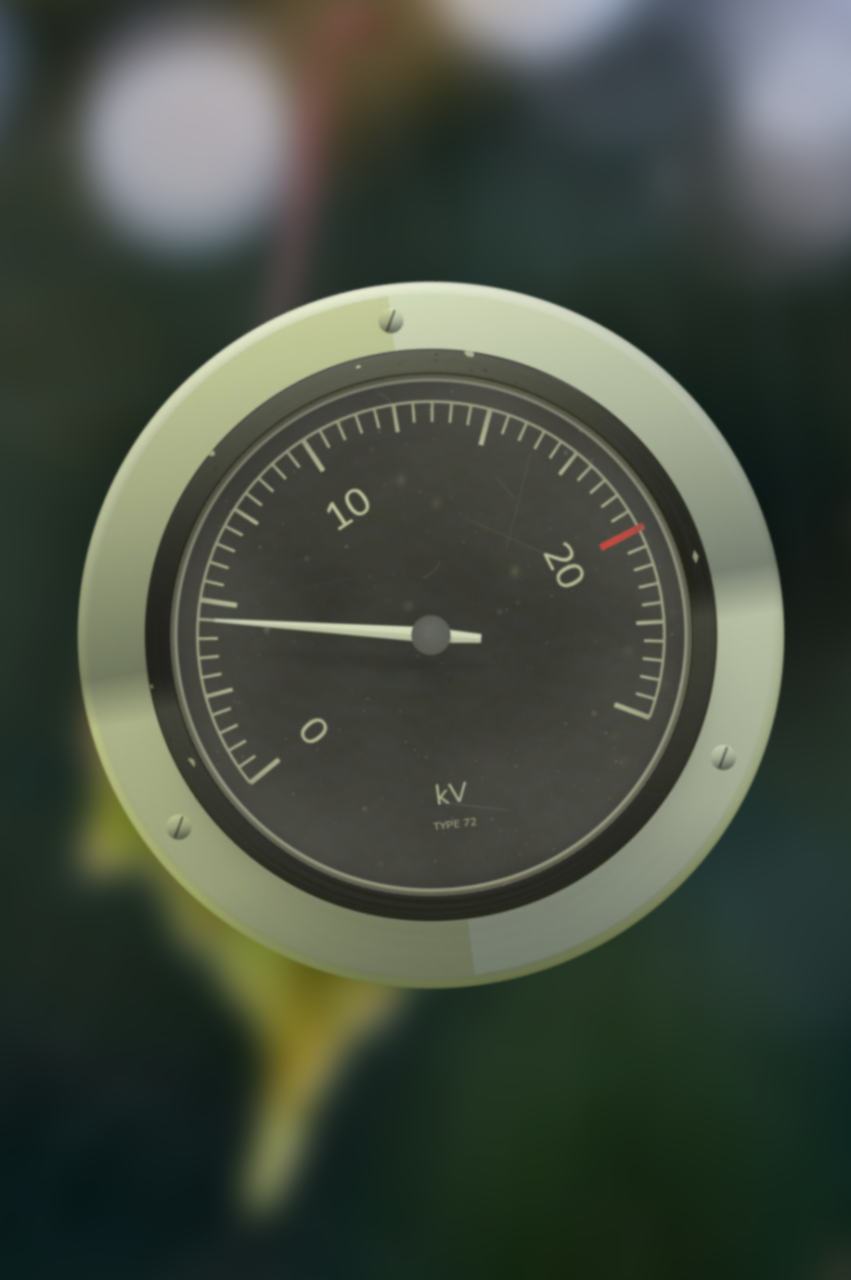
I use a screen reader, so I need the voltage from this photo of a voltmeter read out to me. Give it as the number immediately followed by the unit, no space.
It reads 4.5kV
